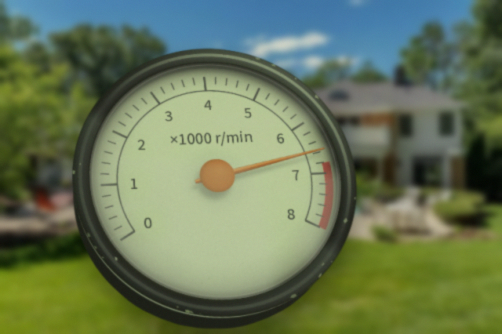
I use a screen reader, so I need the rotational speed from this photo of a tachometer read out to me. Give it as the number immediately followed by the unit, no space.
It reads 6600rpm
